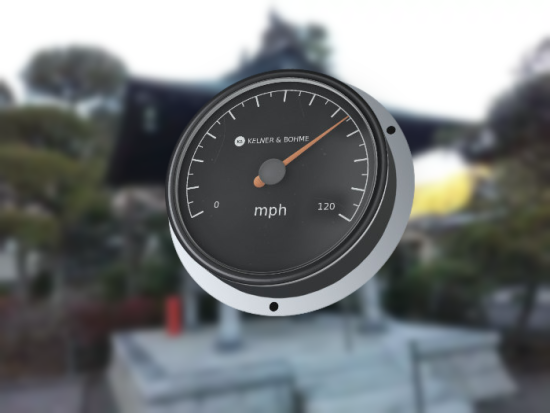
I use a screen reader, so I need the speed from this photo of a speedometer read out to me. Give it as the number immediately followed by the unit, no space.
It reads 85mph
